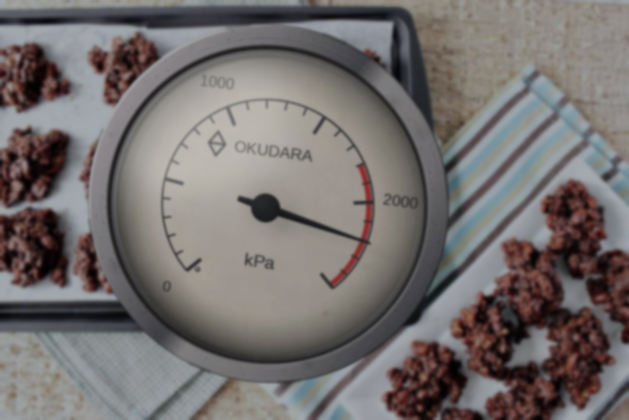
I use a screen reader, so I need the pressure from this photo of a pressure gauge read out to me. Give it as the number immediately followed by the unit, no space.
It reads 2200kPa
